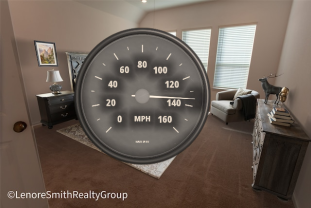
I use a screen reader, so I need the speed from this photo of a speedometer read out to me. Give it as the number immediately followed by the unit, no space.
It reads 135mph
